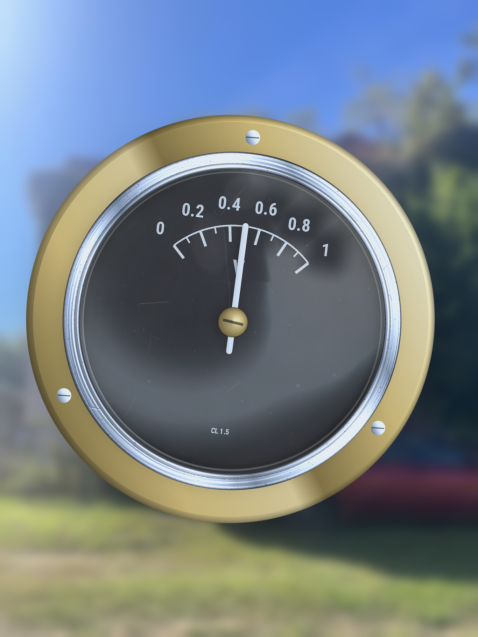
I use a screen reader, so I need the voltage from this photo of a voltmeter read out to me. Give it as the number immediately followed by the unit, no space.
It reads 0.5V
